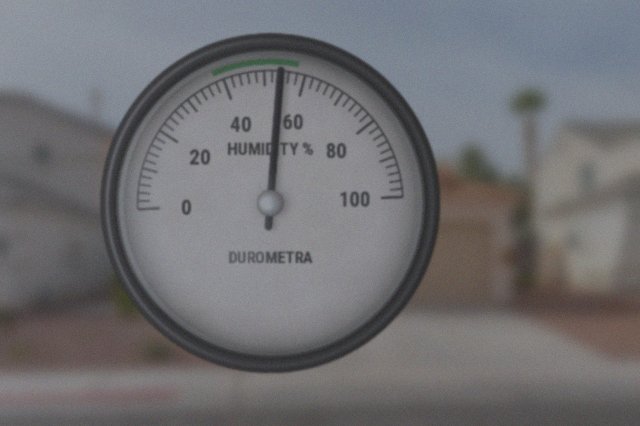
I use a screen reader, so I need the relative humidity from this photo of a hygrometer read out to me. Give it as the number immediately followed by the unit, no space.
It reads 54%
